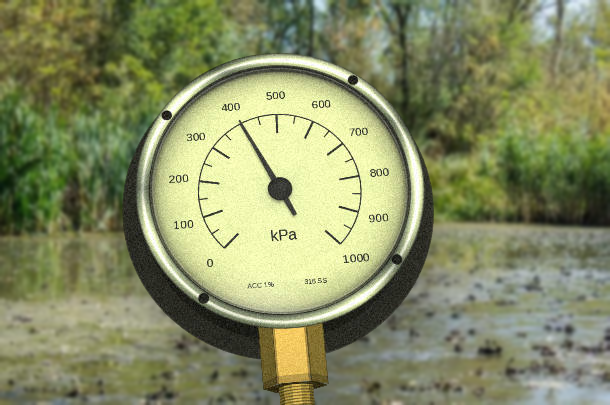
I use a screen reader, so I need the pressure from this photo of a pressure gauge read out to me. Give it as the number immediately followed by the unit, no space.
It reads 400kPa
